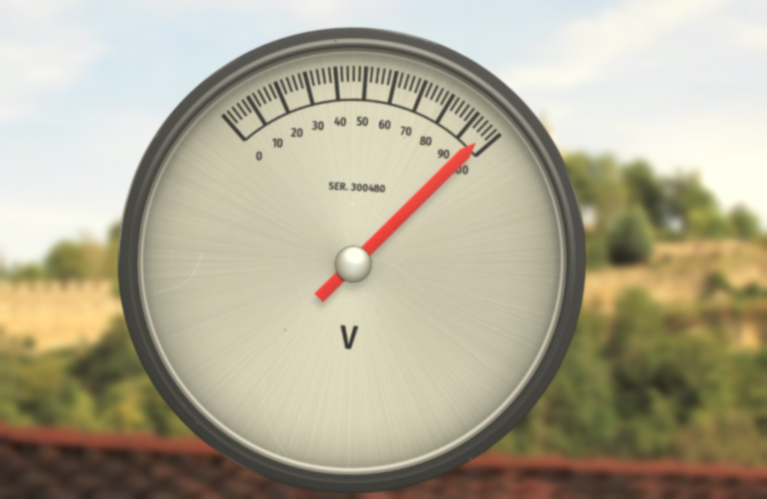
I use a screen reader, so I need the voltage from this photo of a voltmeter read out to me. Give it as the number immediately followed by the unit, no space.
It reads 96V
